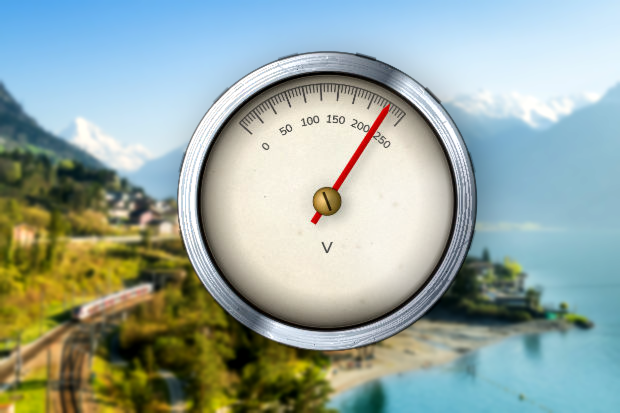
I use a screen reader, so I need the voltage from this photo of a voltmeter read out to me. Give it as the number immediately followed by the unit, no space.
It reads 225V
